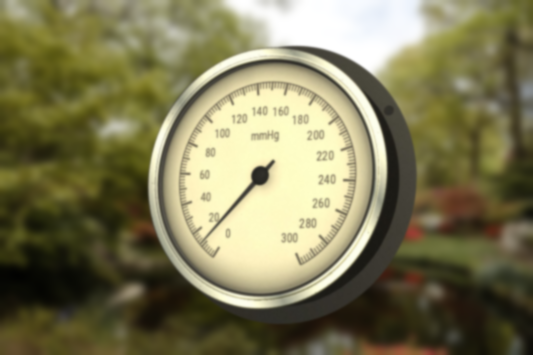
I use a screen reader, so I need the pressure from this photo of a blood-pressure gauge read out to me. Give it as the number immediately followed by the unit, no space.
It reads 10mmHg
